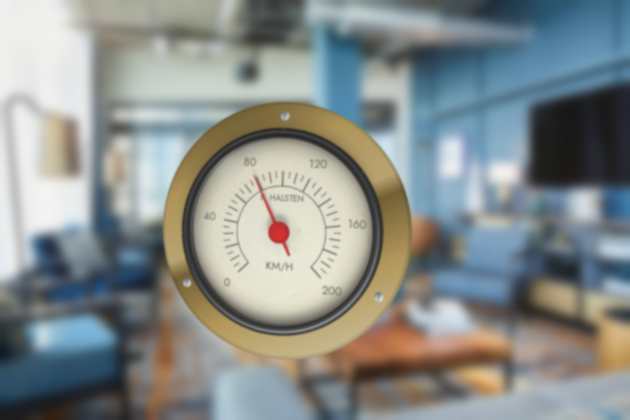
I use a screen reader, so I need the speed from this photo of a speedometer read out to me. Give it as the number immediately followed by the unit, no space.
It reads 80km/h
